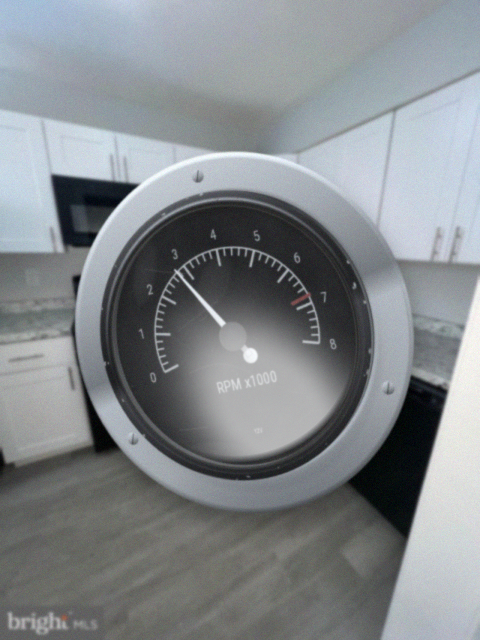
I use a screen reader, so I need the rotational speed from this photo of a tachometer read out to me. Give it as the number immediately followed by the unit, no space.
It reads 2800rpm
